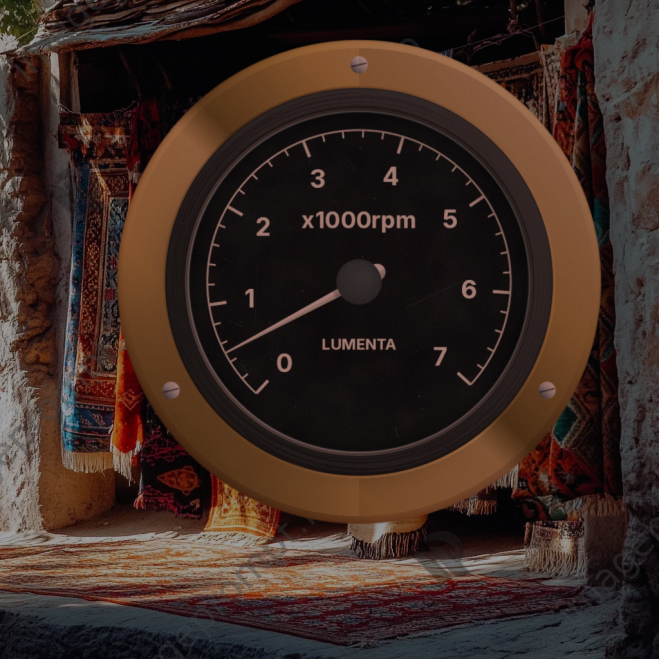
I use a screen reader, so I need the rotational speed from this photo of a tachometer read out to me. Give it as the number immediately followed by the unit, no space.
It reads 500rpm
